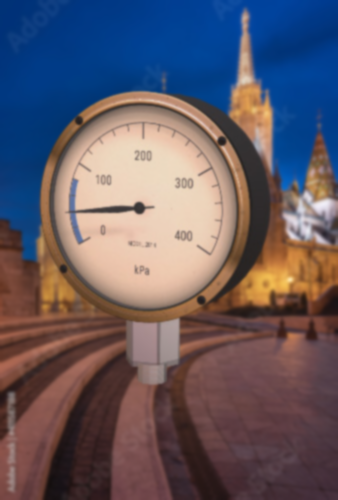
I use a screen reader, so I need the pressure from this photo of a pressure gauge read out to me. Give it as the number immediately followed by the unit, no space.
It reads 40kPa
